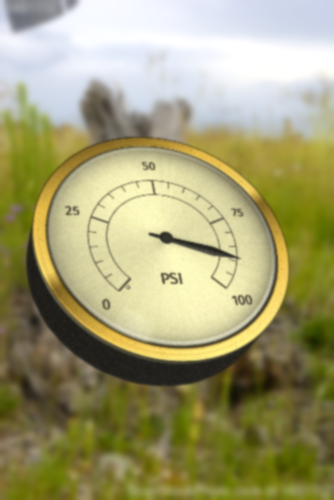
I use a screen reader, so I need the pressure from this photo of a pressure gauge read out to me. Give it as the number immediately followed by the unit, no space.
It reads 90psi
